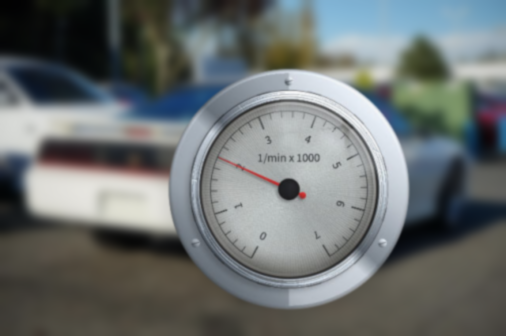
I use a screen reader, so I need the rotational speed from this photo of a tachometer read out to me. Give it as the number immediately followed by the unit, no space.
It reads 2000rpm
